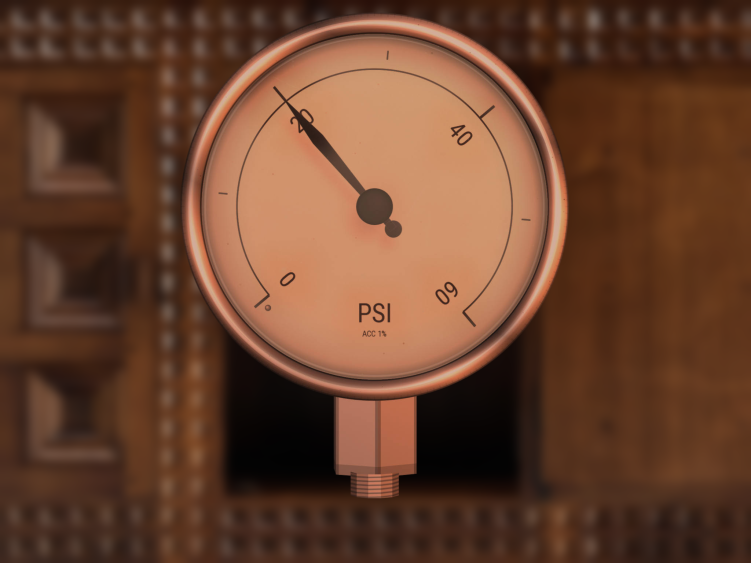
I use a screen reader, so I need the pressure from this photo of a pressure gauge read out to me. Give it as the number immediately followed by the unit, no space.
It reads 20psi
